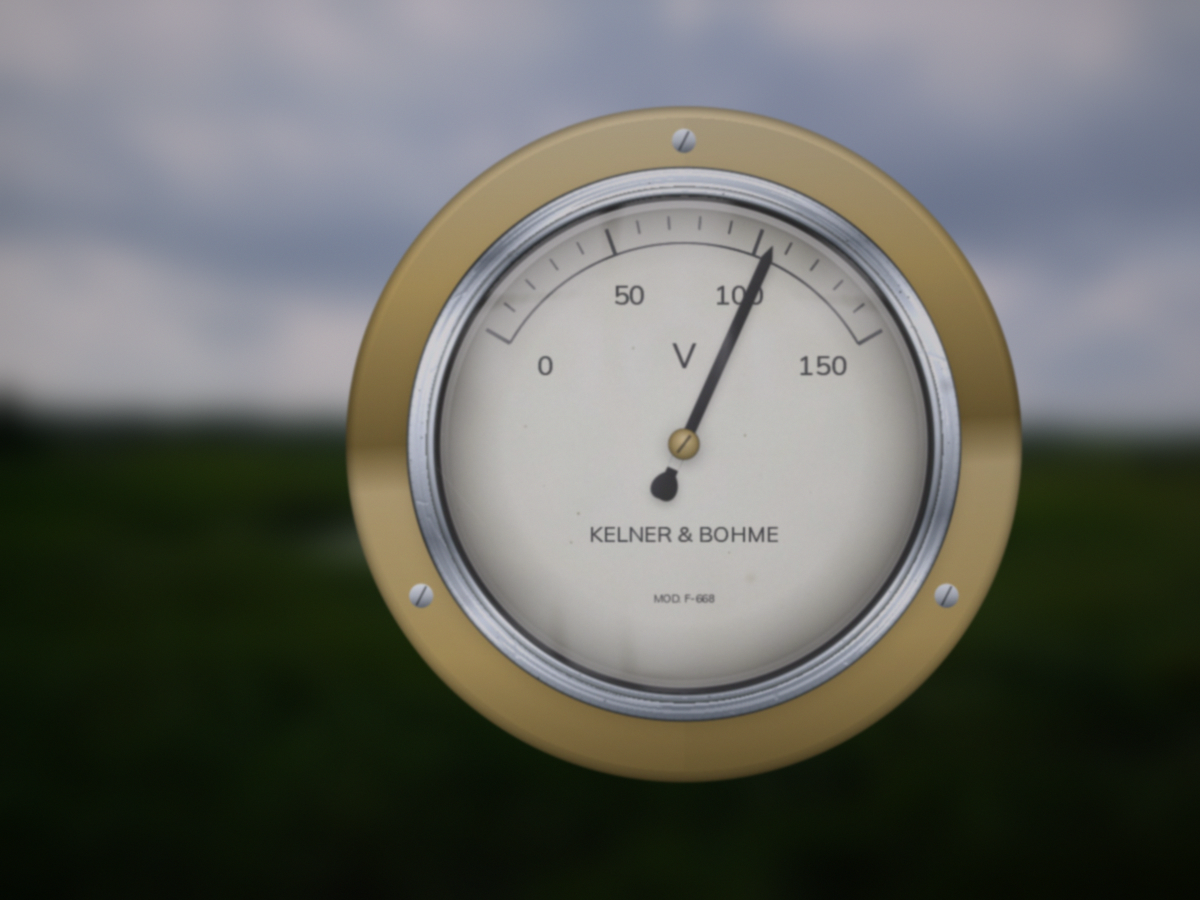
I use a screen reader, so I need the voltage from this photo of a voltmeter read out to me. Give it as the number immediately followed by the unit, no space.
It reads 105V
